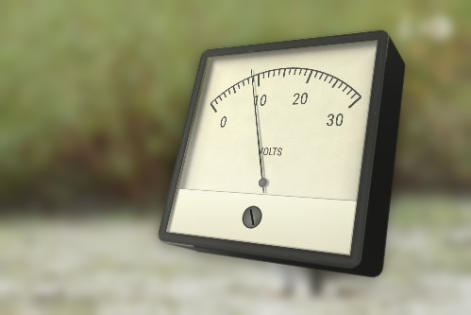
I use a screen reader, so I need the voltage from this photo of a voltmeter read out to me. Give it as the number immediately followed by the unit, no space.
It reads 9V
